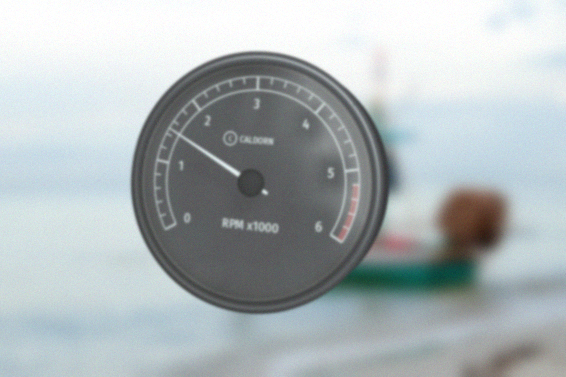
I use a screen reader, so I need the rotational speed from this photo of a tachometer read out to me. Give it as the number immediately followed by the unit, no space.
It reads 1500rpm
